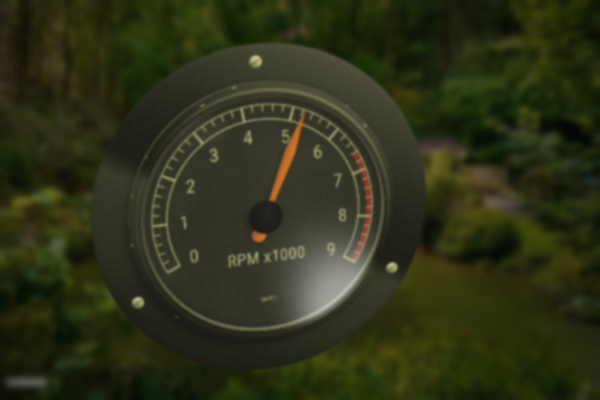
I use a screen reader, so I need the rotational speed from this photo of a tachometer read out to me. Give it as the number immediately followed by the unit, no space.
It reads 5200rpm
